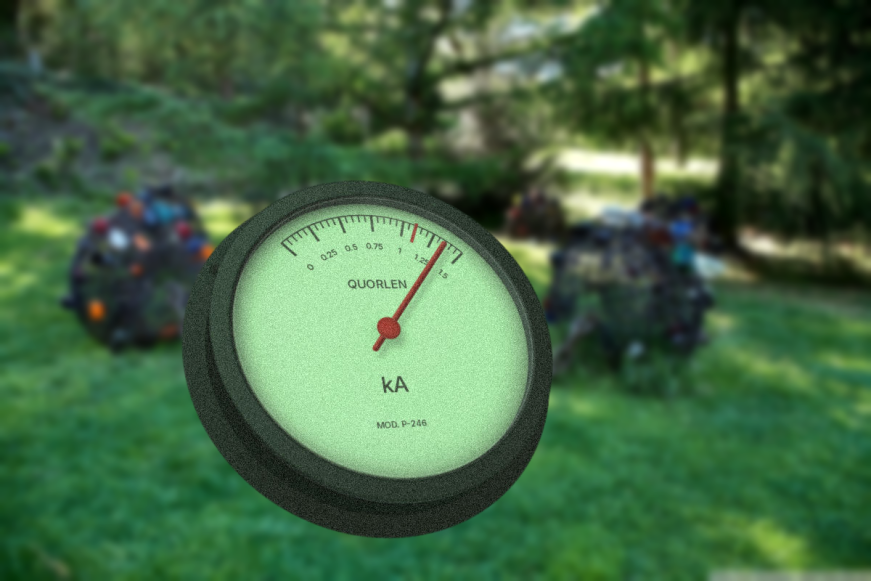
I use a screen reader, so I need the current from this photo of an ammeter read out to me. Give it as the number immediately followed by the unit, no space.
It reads 1.35kA
